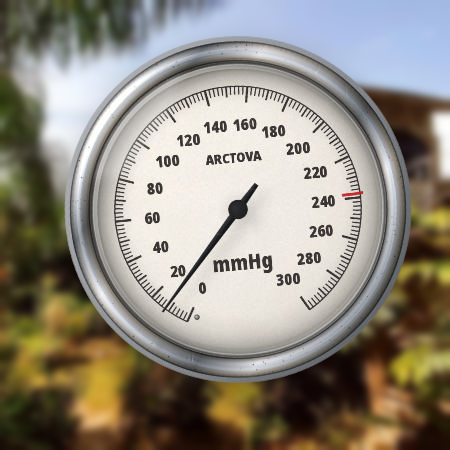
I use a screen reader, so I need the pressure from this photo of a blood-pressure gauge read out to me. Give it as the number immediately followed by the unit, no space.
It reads 12mmHg
